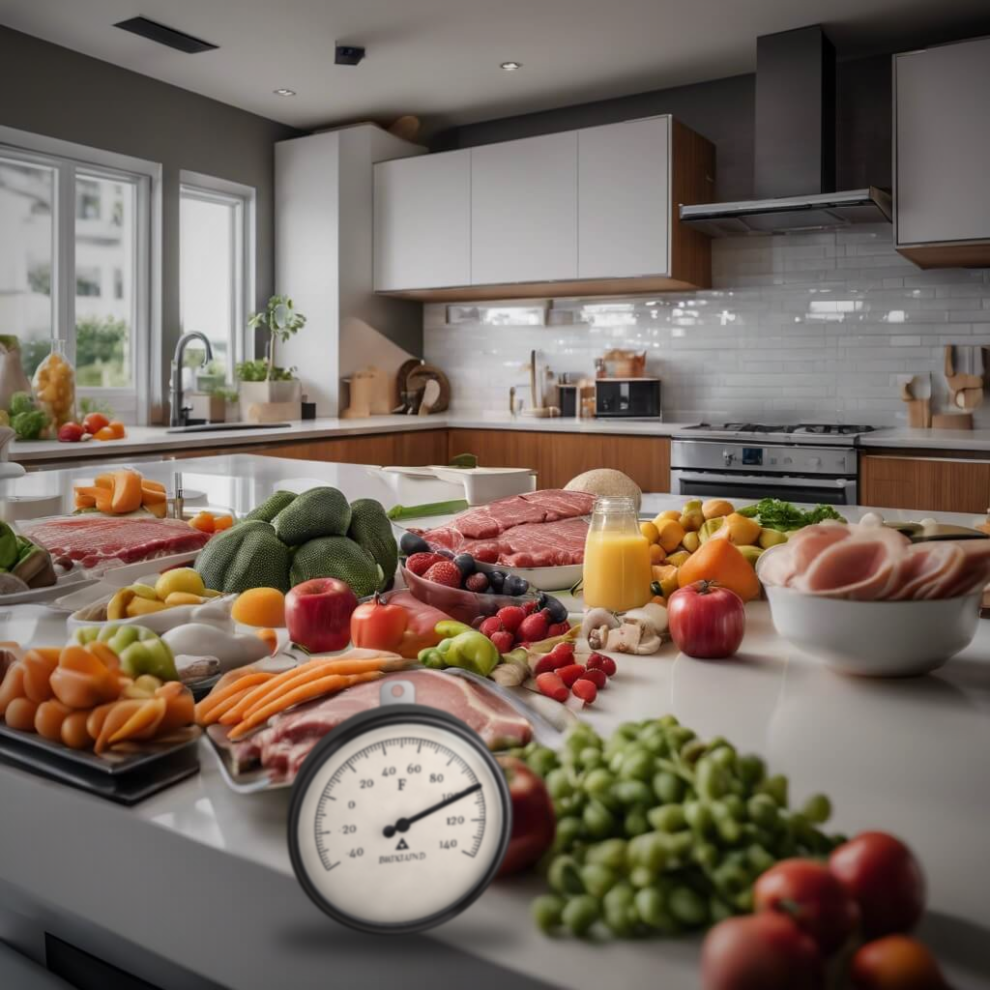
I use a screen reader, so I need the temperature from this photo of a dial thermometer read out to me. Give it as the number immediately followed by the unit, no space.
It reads 100°F
